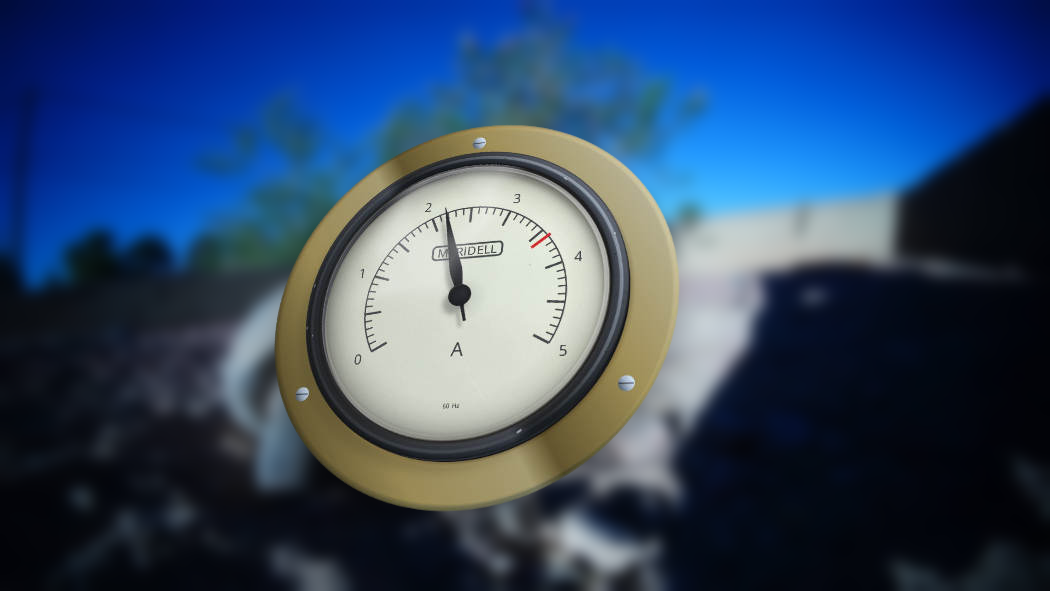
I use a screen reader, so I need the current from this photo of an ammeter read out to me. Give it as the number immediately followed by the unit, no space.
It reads 2.2A
